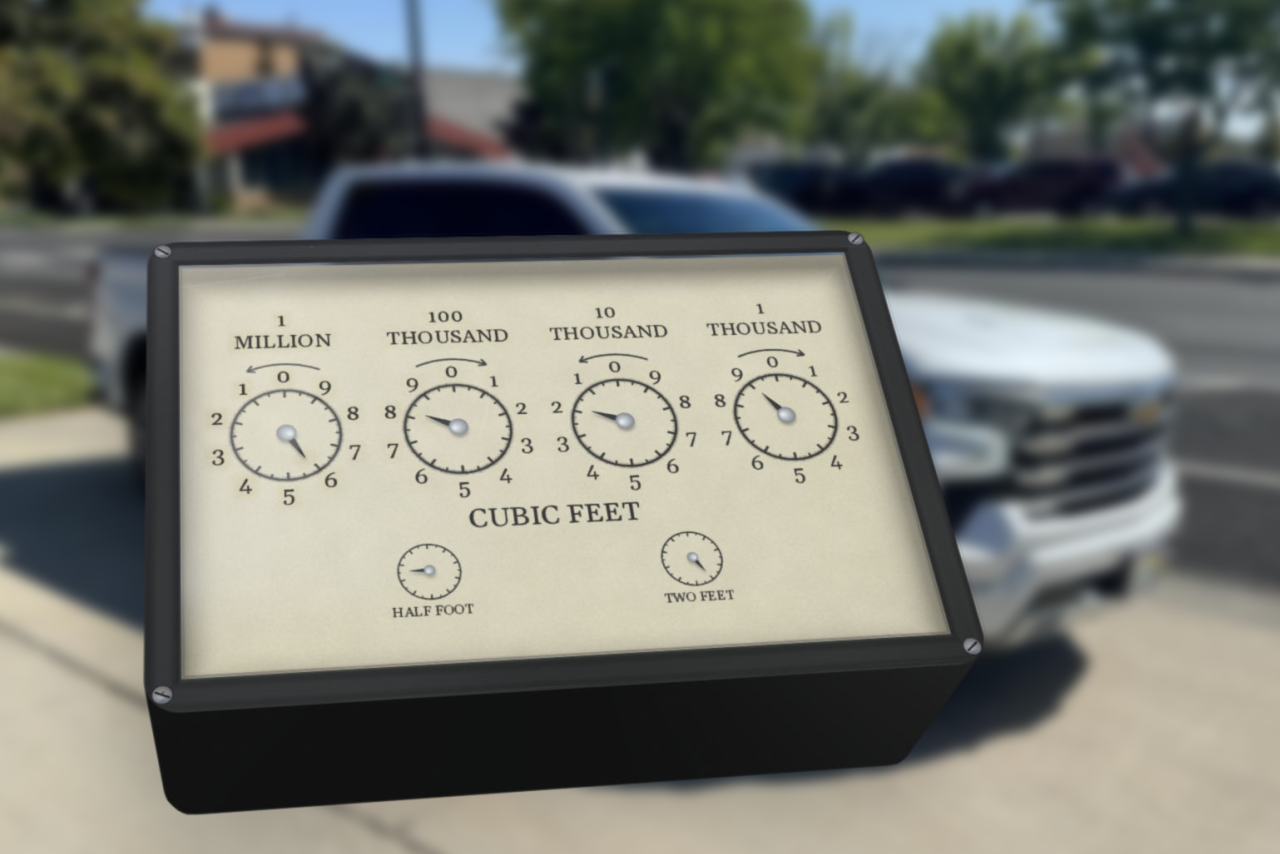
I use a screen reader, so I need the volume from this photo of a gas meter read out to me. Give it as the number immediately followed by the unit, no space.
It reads 581900ft³
